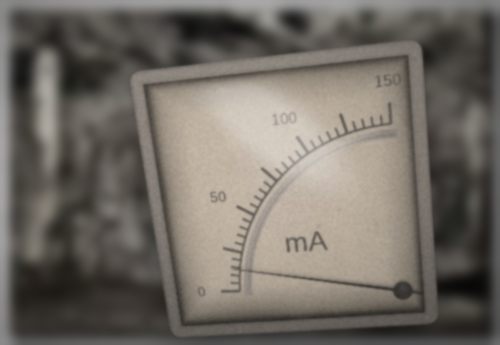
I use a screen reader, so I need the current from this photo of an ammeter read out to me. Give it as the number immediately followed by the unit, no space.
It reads 15mA
